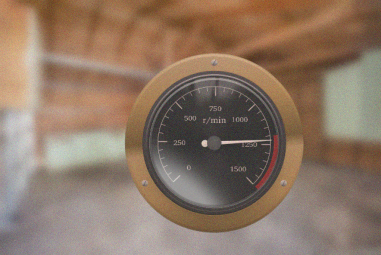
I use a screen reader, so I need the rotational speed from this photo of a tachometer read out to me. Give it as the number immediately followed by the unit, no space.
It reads 1225rpm
